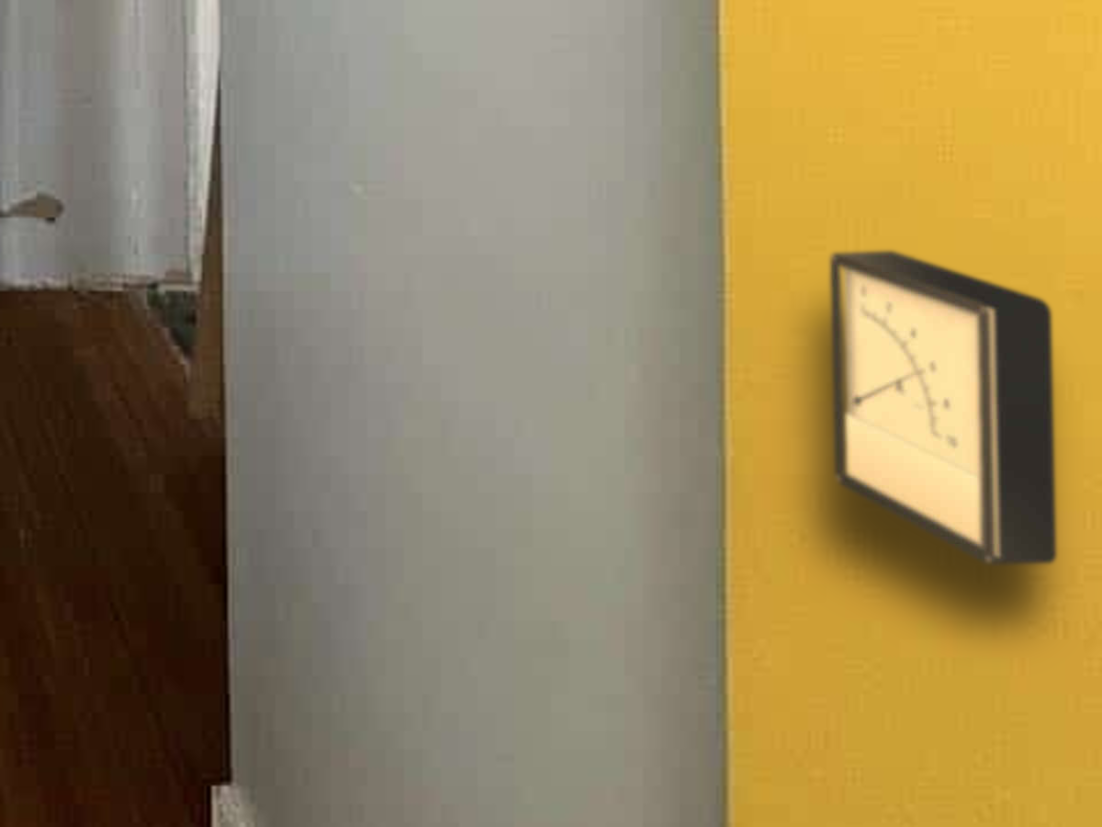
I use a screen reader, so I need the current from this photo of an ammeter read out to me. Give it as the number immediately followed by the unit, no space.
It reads 6A
